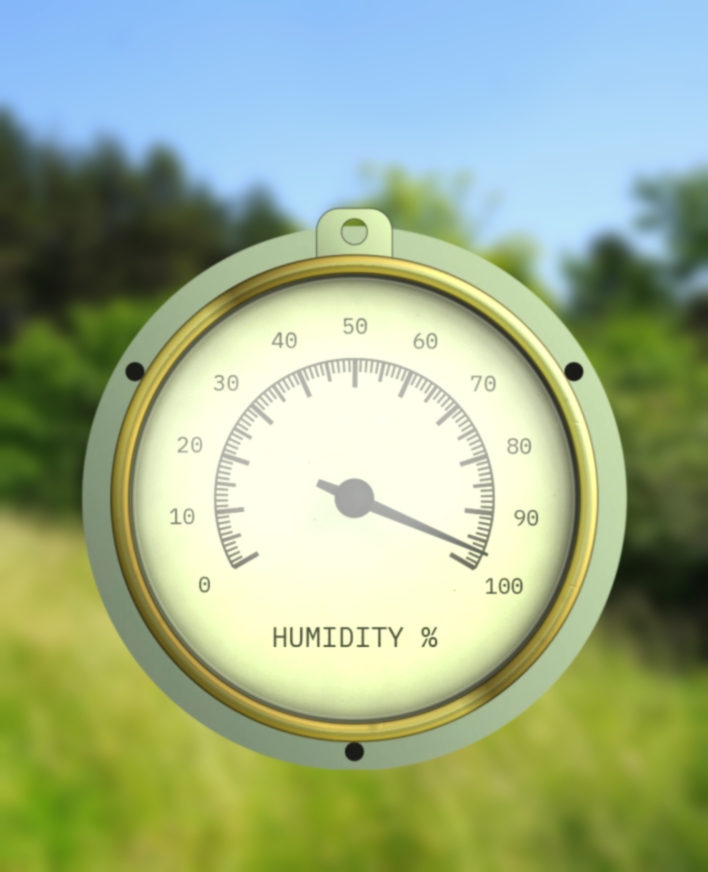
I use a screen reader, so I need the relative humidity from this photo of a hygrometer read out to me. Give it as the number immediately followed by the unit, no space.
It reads 97%
